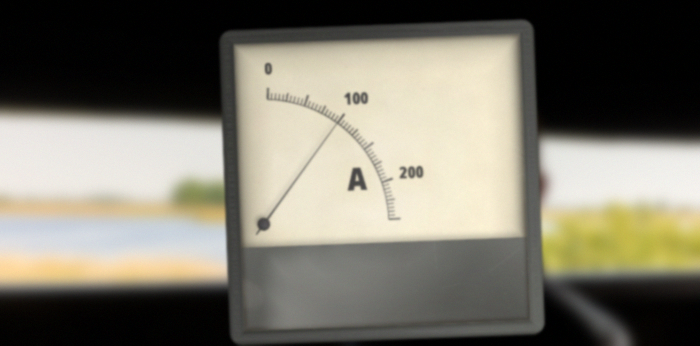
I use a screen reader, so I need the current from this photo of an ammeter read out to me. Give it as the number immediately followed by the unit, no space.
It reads 100A
